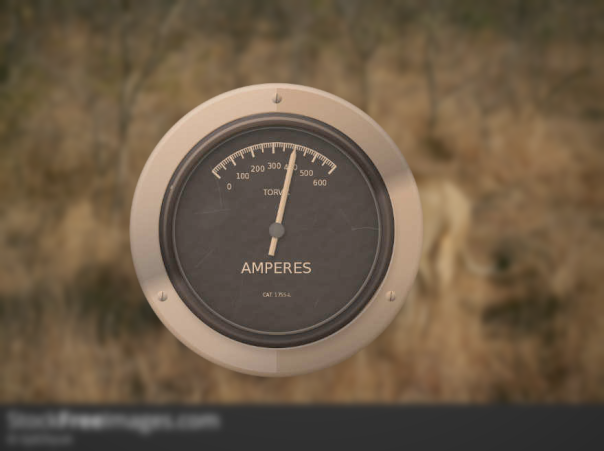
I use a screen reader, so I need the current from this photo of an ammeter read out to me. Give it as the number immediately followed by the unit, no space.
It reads 400A
